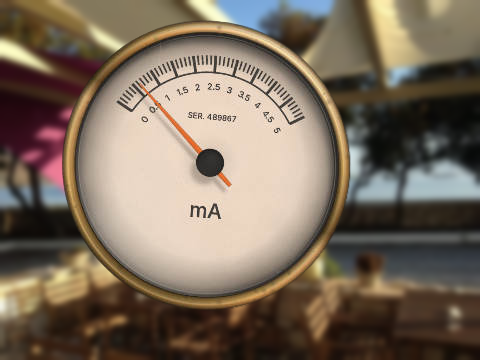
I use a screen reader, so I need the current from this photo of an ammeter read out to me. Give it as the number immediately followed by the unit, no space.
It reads 0.6mA
